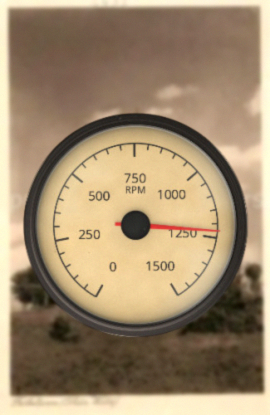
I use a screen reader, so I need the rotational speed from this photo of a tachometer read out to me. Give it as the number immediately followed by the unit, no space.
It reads 1225rpm
